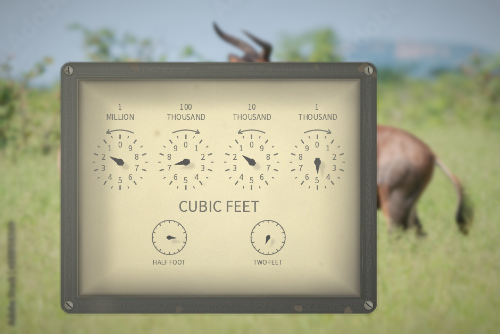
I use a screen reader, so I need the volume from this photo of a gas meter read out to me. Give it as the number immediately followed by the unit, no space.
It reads 171500ft³
